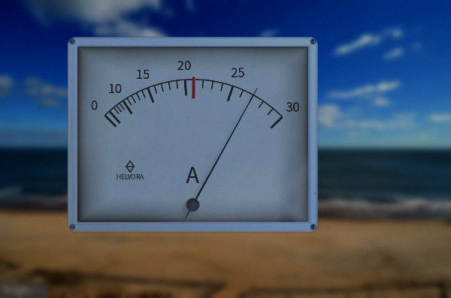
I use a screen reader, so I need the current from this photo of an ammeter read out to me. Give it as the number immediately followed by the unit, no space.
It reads 27A
